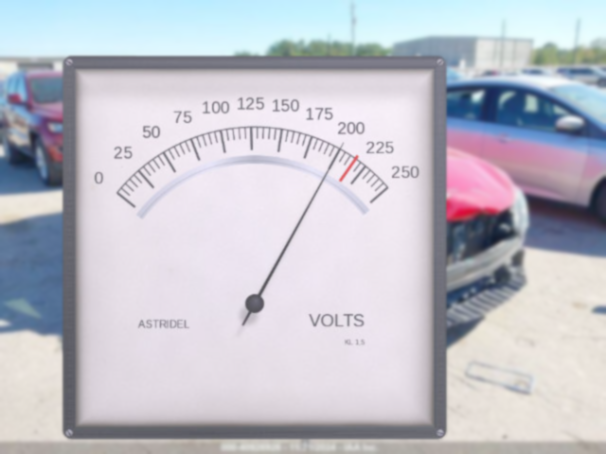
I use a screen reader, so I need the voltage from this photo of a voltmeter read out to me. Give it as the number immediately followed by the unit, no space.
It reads 200V
